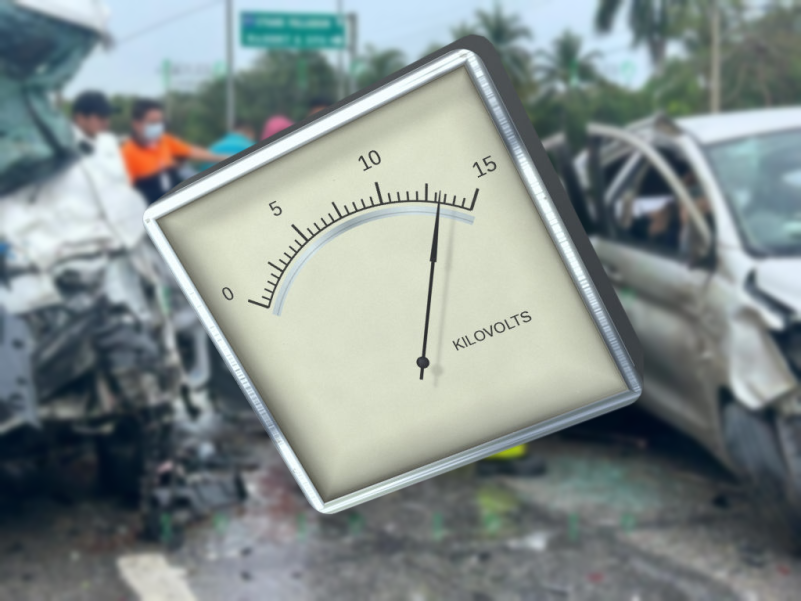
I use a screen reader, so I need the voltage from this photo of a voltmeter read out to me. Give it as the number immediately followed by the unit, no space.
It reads 13.25kV
